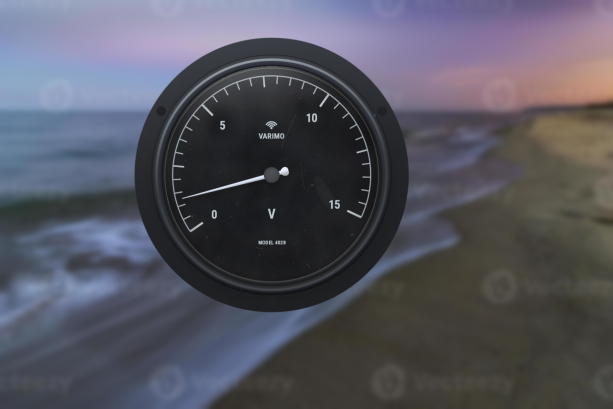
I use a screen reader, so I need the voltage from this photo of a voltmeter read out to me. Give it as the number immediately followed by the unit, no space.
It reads 1.25V
